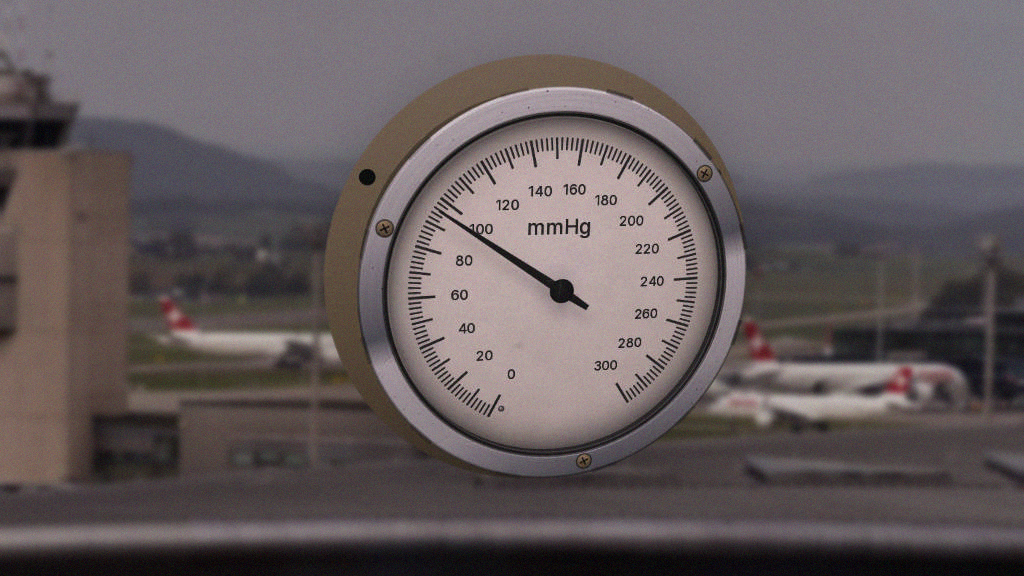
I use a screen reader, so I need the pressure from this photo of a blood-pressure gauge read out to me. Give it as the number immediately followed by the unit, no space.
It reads 96mmHg
